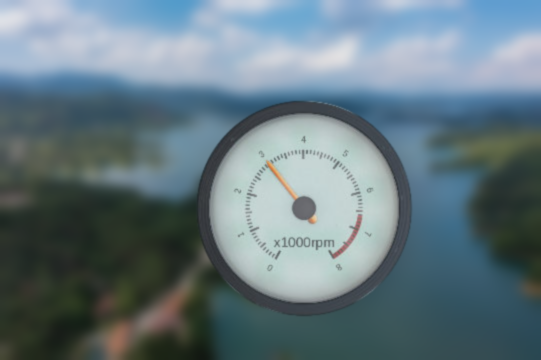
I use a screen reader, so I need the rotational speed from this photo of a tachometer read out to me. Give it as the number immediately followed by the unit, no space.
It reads 3000rpm
